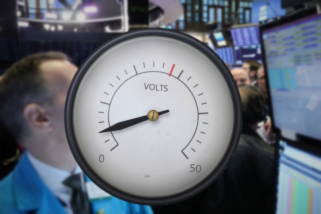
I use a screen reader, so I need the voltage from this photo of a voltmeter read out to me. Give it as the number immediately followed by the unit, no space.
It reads 4V
